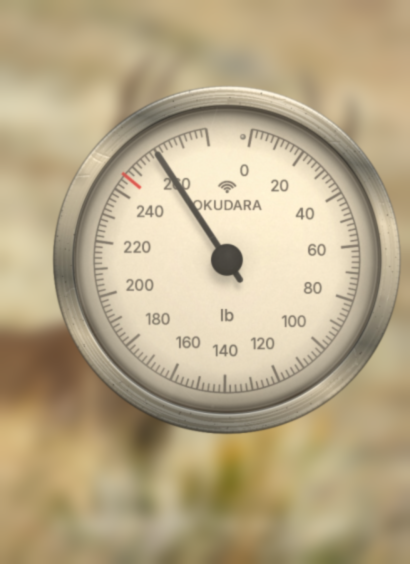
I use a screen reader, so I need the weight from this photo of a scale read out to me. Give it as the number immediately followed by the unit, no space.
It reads 260lb
